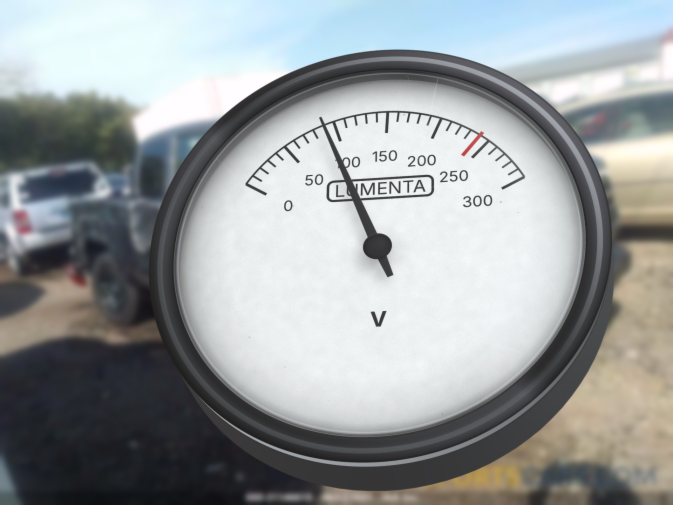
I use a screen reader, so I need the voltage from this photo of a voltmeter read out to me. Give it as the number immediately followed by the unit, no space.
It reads 90V
